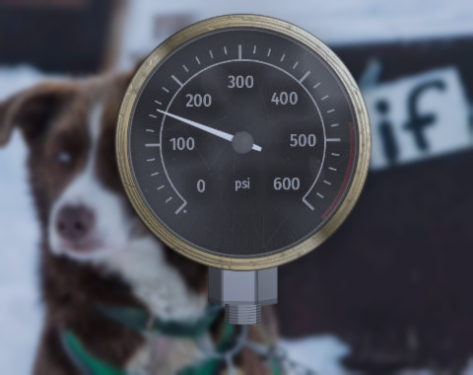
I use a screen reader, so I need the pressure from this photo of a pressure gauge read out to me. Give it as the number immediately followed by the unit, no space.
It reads 150psi
